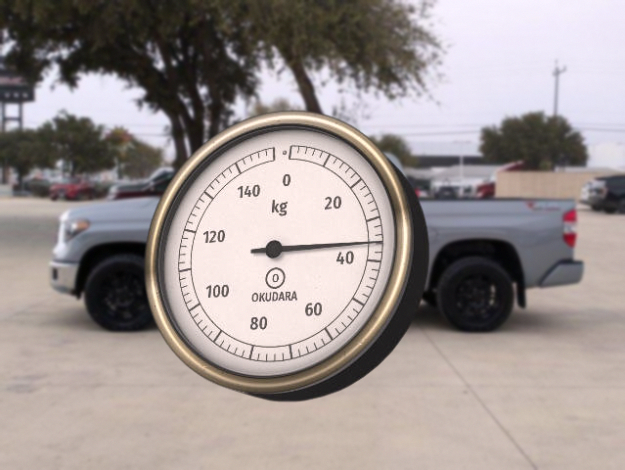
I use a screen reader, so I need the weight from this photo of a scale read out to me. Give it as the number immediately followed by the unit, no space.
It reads 36kg
